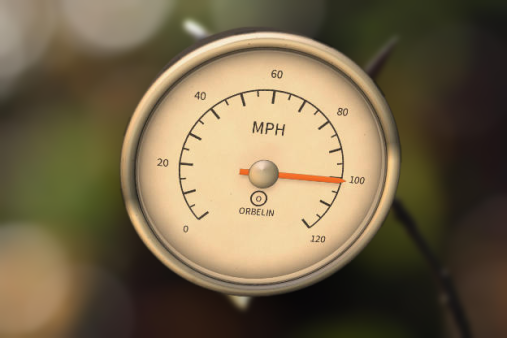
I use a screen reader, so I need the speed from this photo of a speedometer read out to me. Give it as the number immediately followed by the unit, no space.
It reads 100mph
